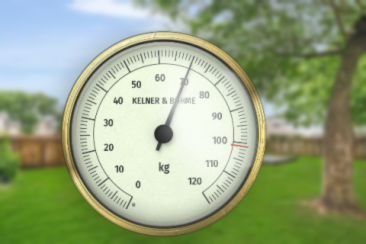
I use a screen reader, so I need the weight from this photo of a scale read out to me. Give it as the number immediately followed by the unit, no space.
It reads 70kg
